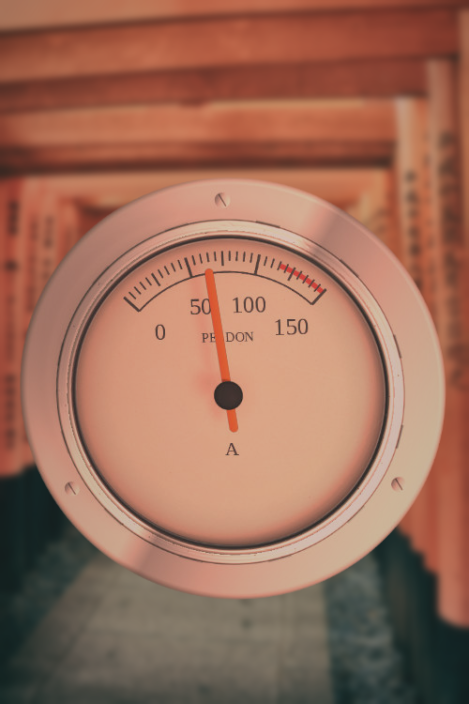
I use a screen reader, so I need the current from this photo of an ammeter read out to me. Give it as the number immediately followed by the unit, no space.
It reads 65A
